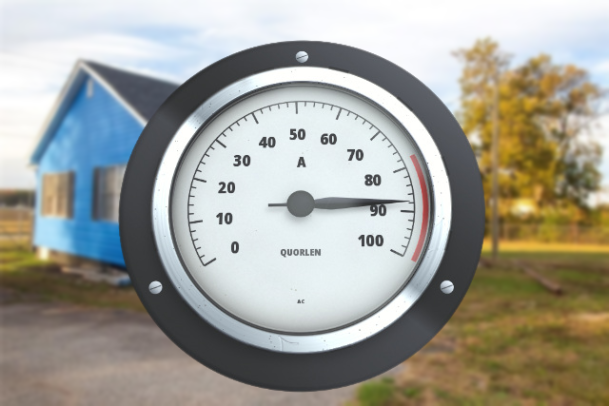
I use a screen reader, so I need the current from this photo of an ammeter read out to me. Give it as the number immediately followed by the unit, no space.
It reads 88A
